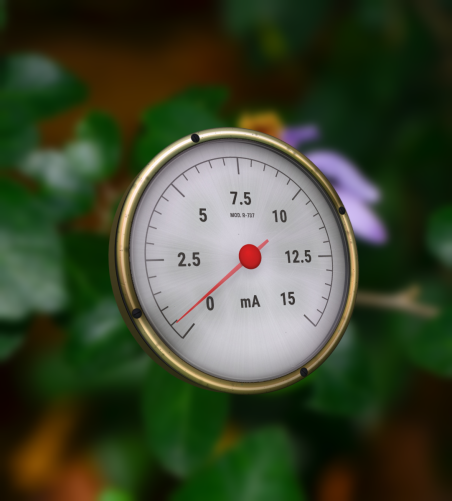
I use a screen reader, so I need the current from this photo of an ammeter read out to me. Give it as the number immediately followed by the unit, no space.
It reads 0.5mA
